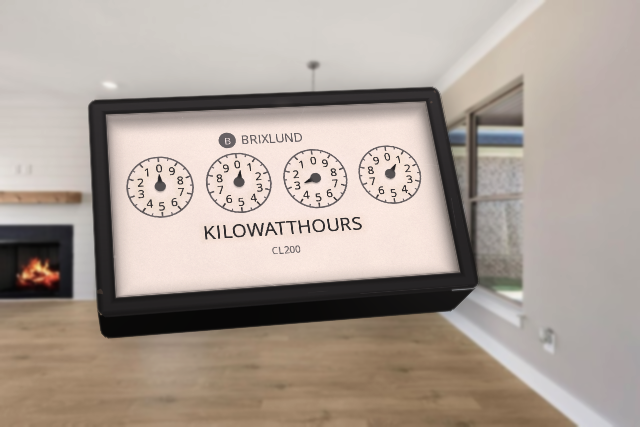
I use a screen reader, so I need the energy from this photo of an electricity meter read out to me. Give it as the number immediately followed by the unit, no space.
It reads 31kWh
